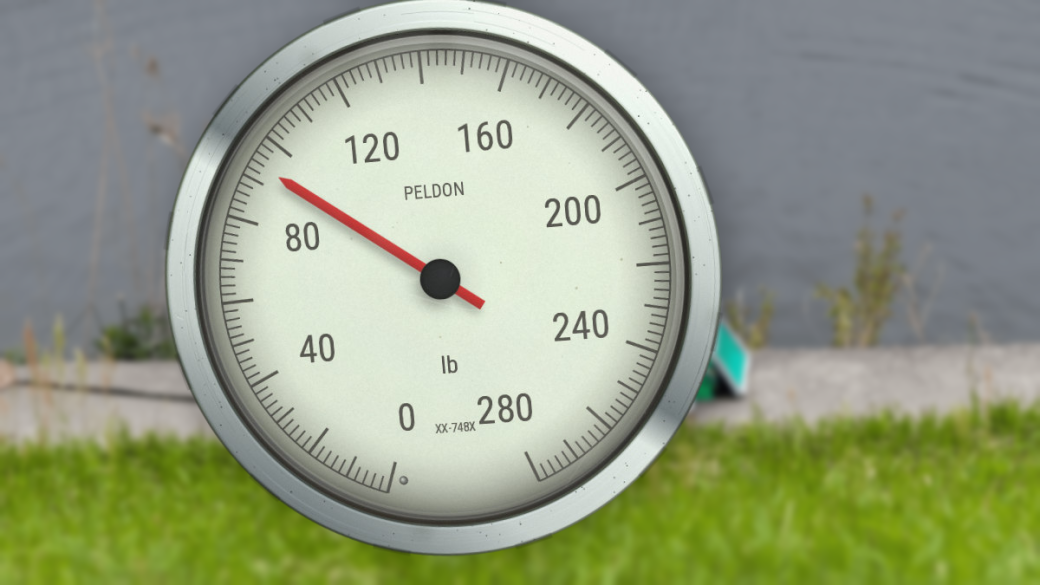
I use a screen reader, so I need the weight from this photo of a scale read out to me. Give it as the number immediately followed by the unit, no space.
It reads 94lb
